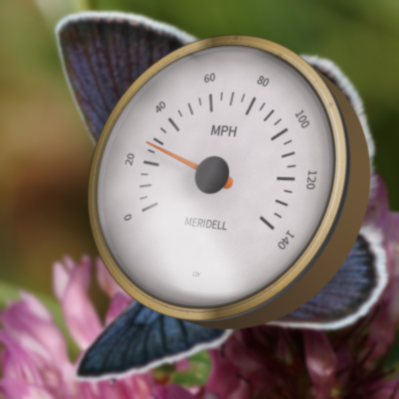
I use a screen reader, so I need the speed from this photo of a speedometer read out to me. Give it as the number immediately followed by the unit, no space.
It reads 27.5mph
